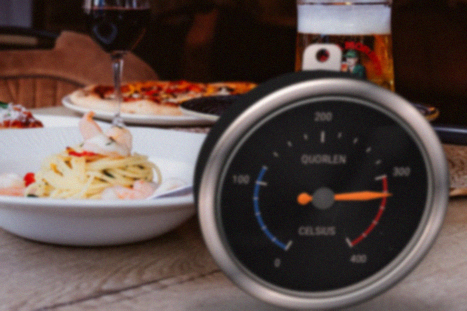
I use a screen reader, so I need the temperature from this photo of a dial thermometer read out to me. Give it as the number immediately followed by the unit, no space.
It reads 320°C
